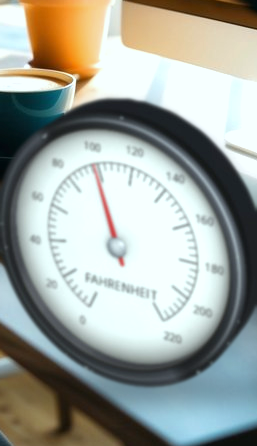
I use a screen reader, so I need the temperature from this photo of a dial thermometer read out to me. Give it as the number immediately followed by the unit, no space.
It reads 100°F
